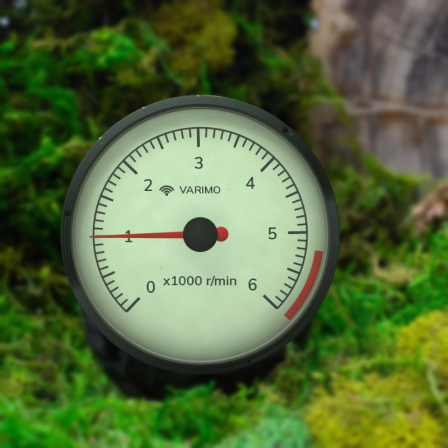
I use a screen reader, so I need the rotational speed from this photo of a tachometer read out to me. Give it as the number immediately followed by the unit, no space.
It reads 1000rpm
